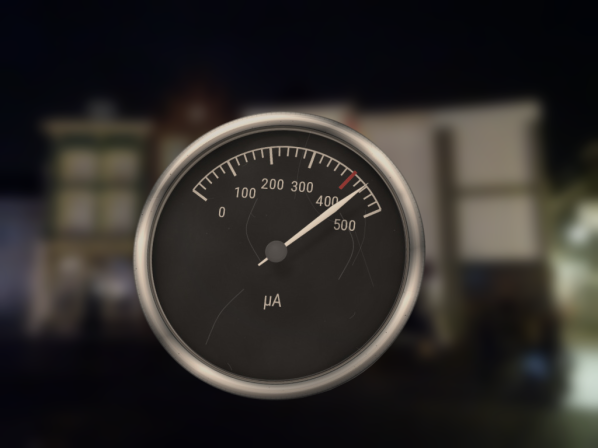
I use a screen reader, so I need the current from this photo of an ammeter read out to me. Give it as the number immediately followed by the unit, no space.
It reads 440µA
